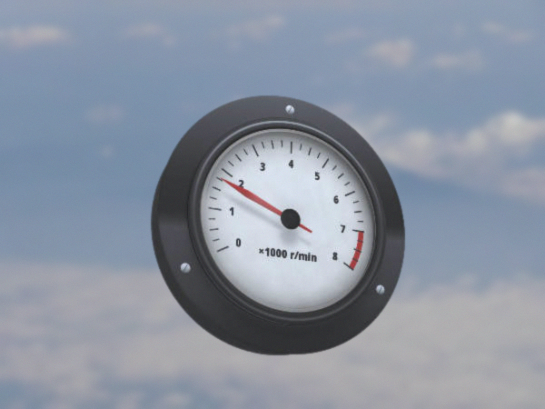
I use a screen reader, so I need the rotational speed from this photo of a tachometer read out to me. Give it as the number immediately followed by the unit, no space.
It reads 1750rpm
